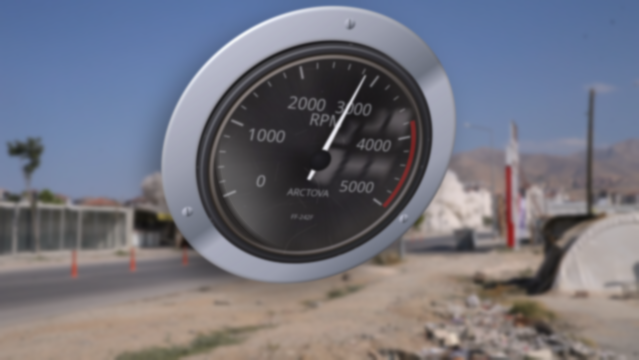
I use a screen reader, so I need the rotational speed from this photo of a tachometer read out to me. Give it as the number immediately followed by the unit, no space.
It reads 2800rpm
